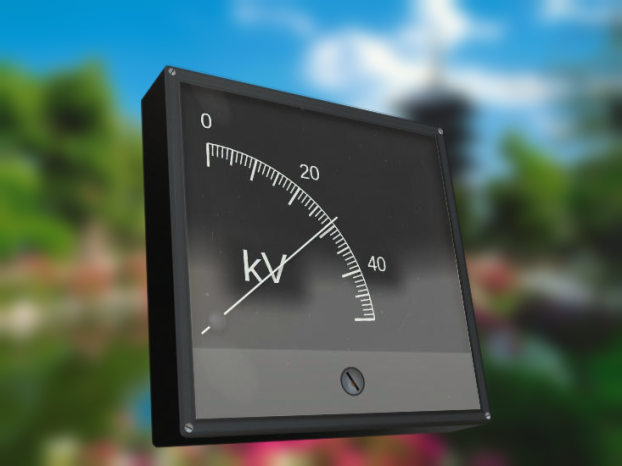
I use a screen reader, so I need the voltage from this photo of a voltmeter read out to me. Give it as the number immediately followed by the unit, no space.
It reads 29kV
